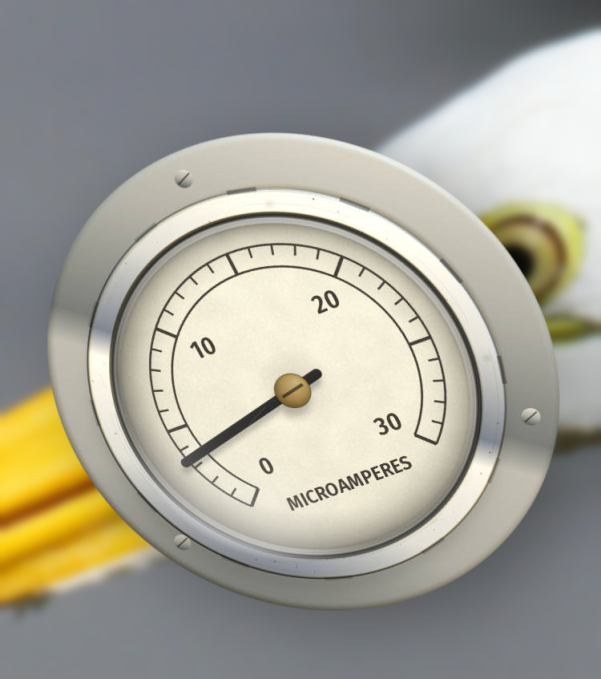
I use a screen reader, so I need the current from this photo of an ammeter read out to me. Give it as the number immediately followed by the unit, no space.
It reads 3.5µA
